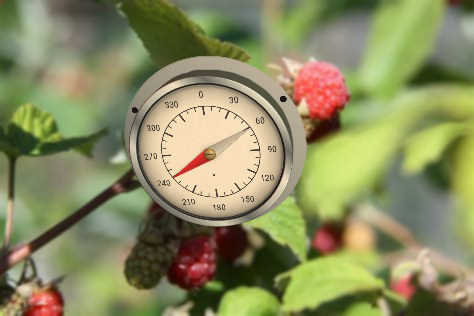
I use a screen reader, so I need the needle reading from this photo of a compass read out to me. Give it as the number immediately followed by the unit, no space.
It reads 240°
